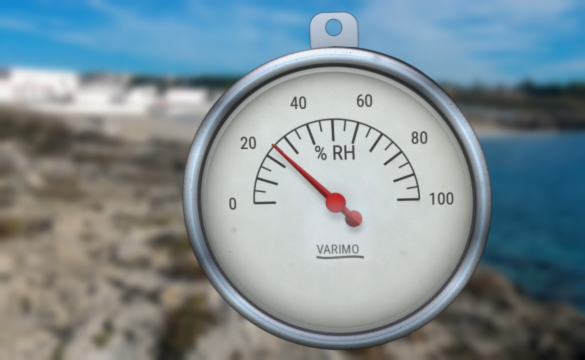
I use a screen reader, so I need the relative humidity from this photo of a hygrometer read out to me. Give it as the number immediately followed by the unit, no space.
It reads 25%
